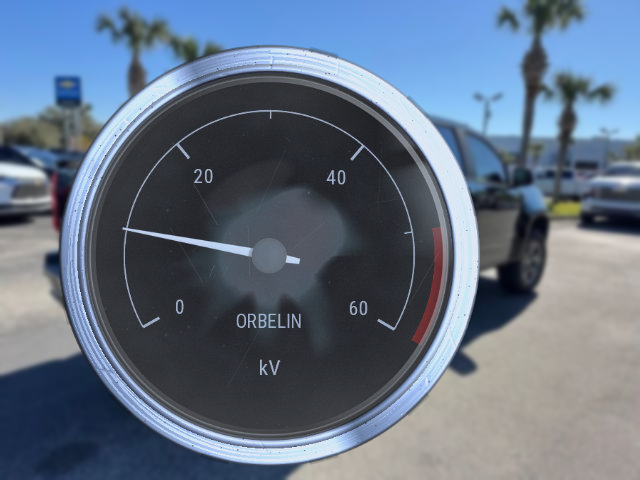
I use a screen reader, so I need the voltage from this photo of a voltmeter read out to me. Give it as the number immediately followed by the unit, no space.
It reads 10kV
